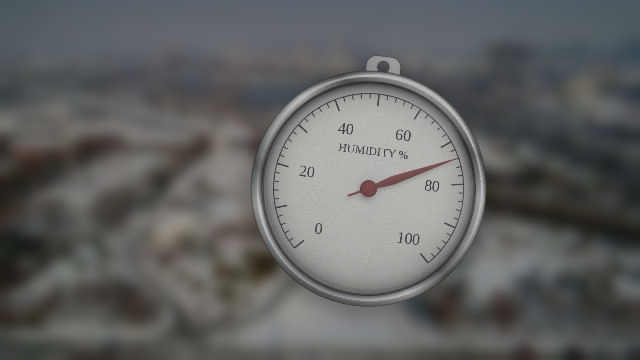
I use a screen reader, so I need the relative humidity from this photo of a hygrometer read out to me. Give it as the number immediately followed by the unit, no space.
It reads 74%
